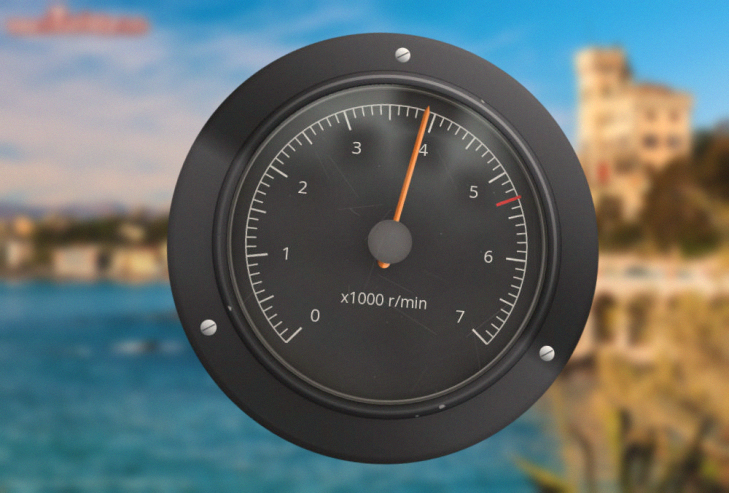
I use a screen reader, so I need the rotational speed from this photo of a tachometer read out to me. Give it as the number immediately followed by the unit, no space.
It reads 3900rpm
